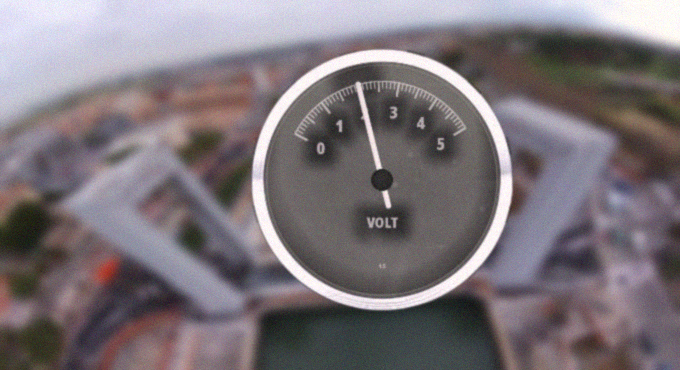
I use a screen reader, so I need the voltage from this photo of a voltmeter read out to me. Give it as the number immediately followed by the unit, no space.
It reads 2V
